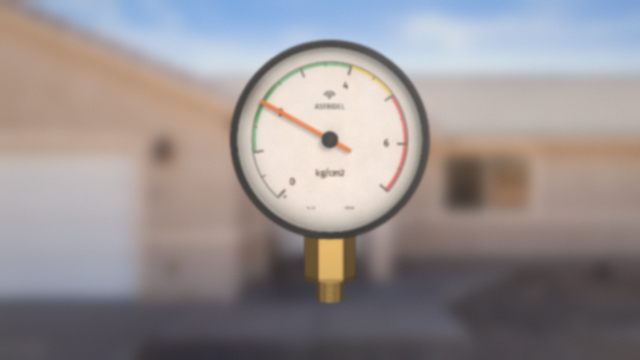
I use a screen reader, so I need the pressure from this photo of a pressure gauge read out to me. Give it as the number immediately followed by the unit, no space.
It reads 2kg/cm²
